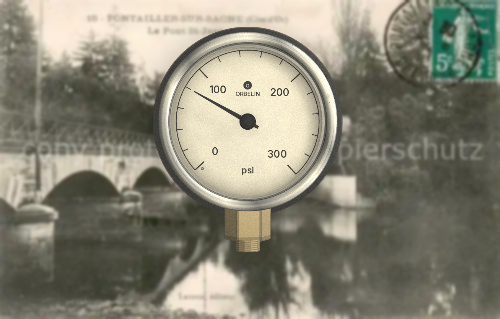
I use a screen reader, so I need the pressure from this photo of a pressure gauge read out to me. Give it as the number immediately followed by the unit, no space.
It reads 80psi
